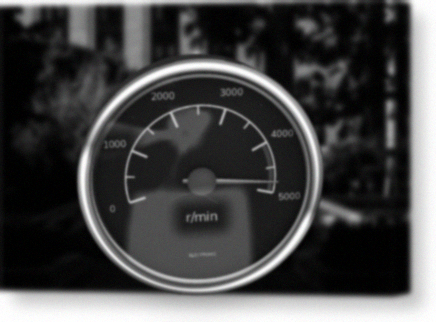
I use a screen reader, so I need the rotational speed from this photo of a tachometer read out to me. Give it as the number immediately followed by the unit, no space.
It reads 4750rpm
